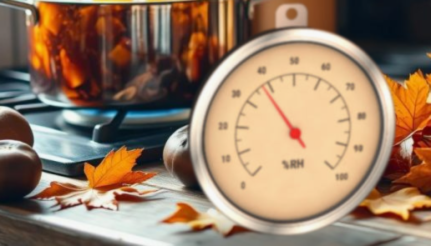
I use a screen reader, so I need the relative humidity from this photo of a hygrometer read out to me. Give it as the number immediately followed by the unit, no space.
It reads 37.5%
